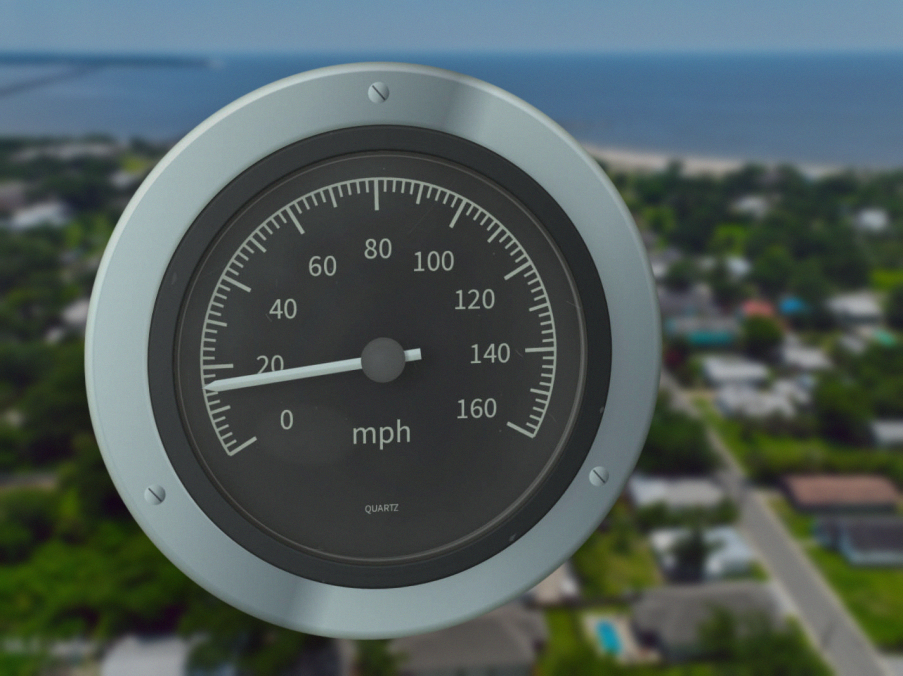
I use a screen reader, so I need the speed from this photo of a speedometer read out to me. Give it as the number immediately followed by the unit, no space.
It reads 16mph
